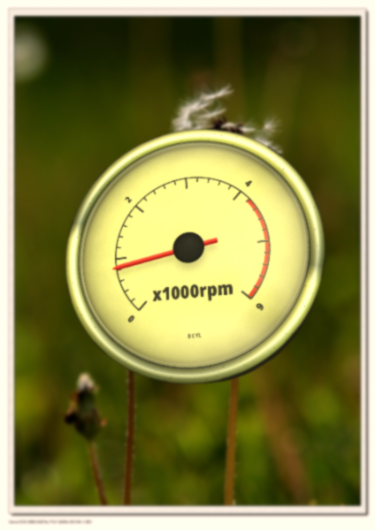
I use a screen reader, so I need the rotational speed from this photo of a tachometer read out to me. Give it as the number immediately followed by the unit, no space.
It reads 800rpm
